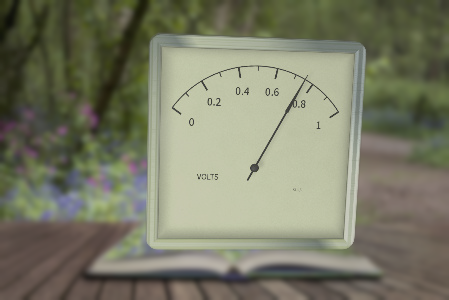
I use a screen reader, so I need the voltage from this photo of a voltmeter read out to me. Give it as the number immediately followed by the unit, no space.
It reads 0.75V
